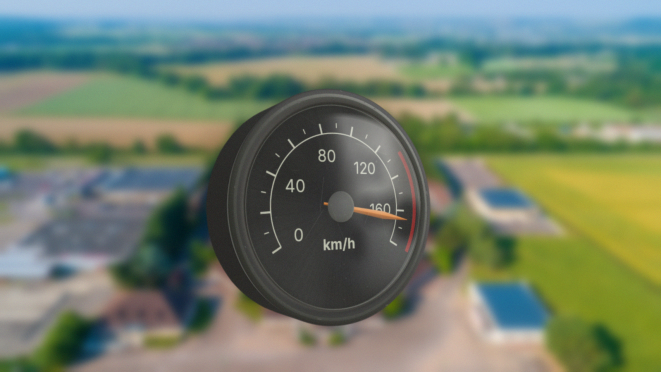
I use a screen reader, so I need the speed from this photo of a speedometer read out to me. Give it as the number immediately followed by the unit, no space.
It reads 165km/h
